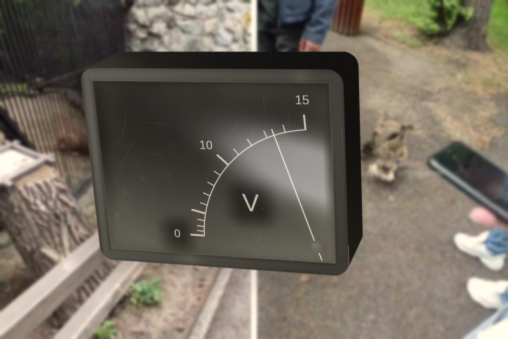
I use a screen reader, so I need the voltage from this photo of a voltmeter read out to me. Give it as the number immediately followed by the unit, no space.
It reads 13.5V
